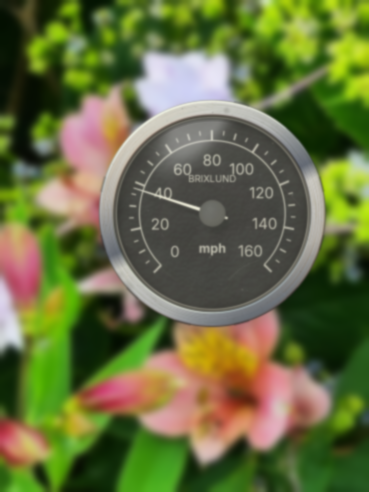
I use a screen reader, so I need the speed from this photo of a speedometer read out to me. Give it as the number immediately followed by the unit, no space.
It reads 37.5mph
